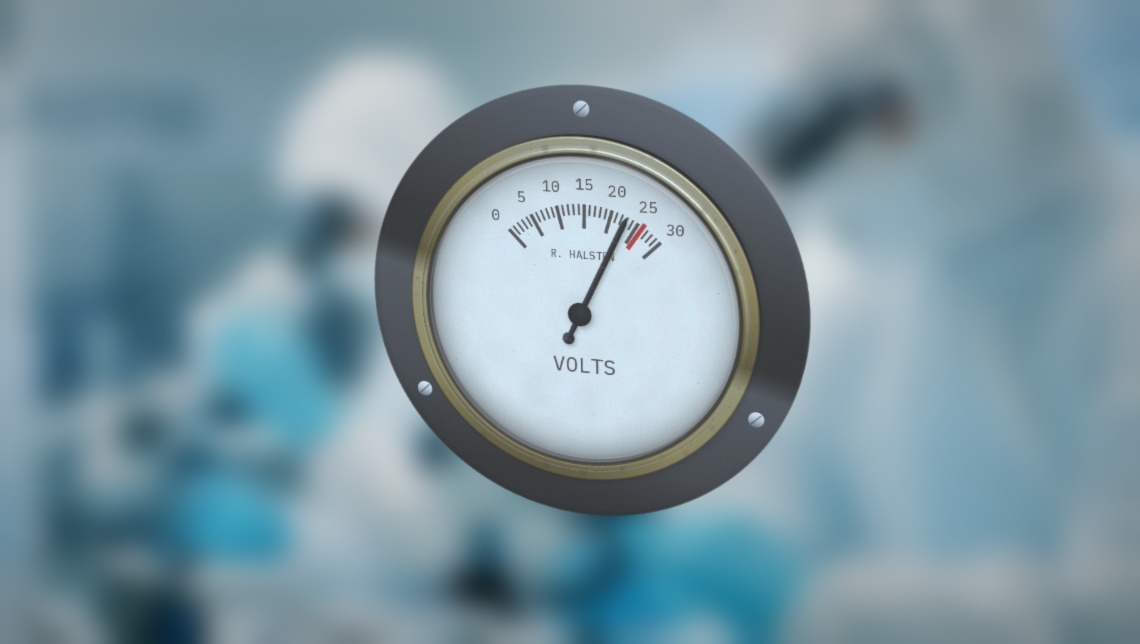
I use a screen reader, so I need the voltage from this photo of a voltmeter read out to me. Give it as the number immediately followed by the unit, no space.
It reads 23V
